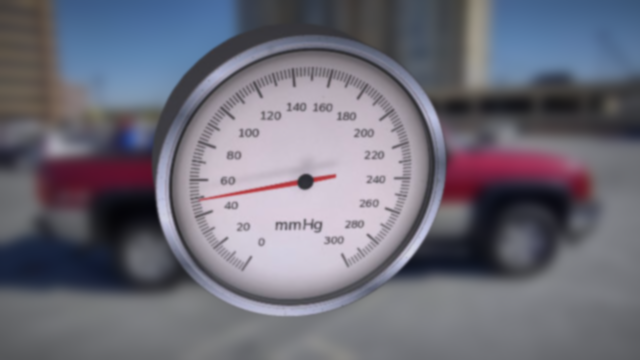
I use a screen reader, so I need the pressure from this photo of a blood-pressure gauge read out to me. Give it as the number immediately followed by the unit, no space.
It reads 50mmHg
